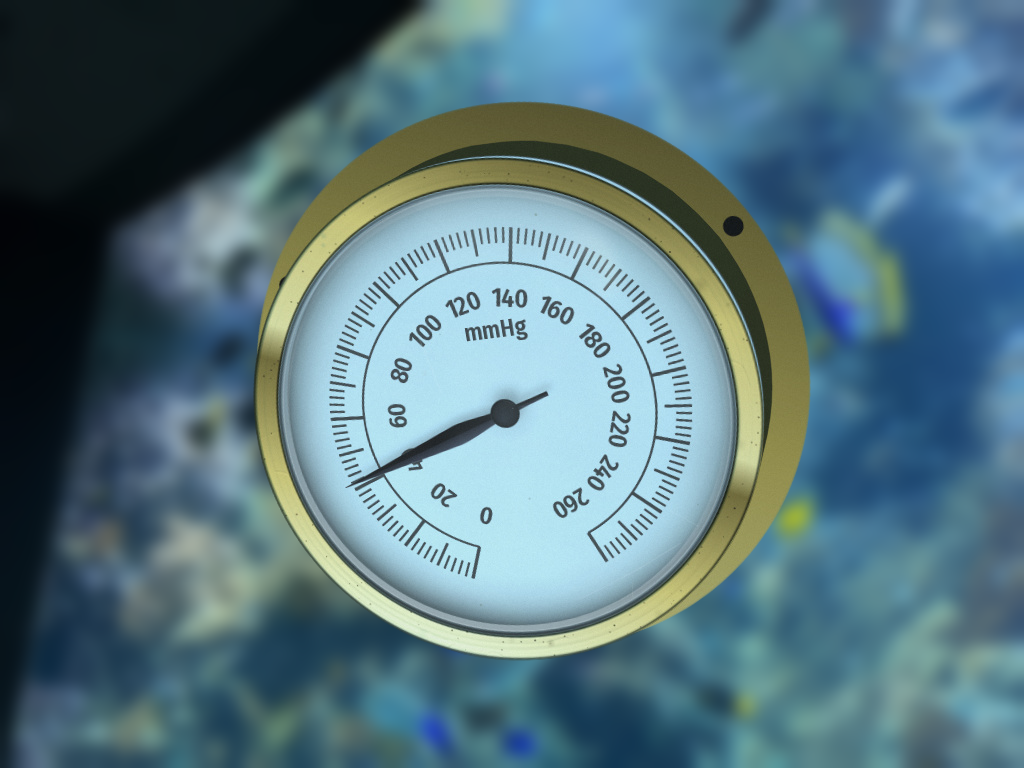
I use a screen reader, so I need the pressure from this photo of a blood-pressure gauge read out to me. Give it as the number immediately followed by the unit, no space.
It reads 42mmHg
